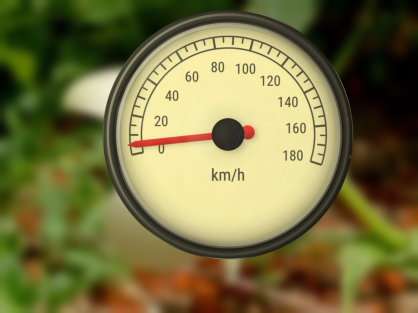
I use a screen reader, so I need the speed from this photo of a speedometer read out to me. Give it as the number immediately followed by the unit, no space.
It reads 5km/h
